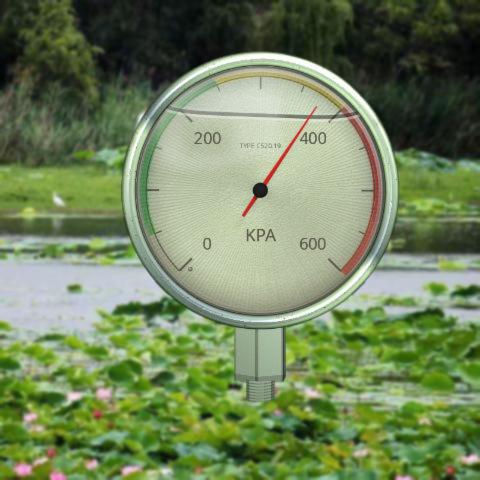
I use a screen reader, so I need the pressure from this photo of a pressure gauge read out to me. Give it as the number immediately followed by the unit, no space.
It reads 375kPa
